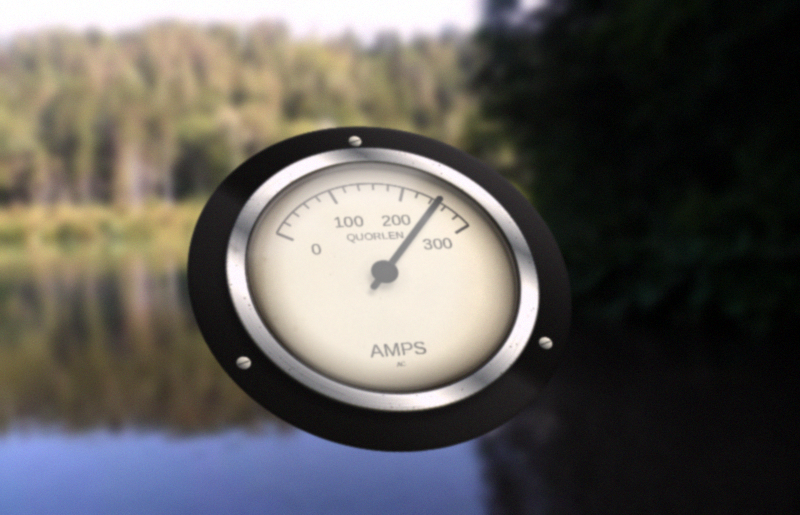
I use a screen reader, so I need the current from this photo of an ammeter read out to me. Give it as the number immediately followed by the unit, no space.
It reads 250A
